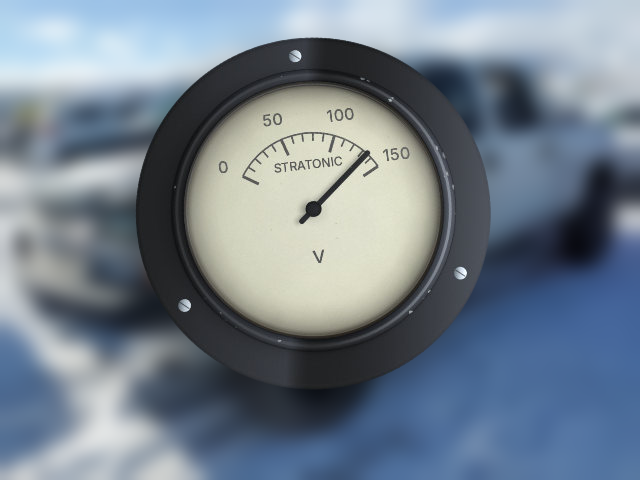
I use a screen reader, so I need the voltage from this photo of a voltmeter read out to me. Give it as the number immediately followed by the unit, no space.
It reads 135V
